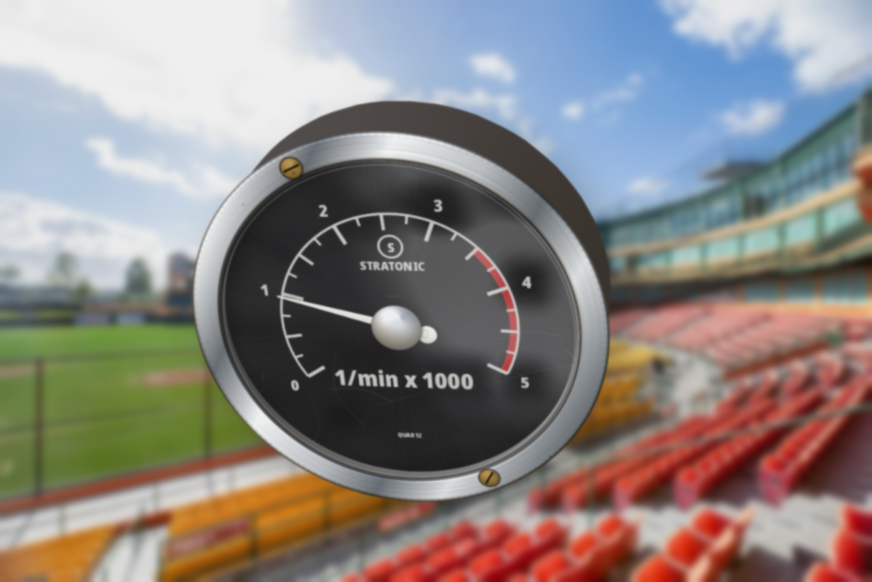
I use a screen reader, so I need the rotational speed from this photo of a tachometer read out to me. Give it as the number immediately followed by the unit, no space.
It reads 1000rpm
